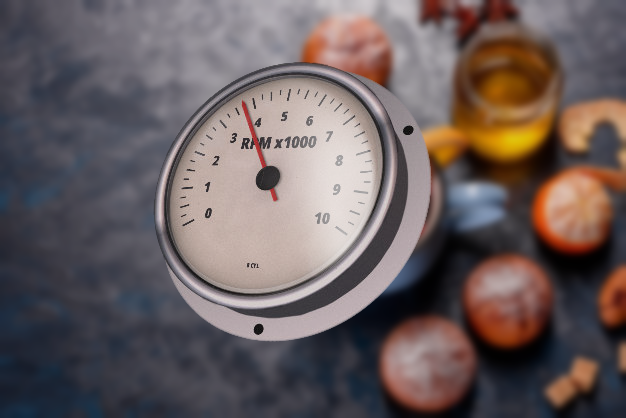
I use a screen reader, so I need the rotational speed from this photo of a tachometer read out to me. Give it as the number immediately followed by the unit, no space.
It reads 3750rpm
